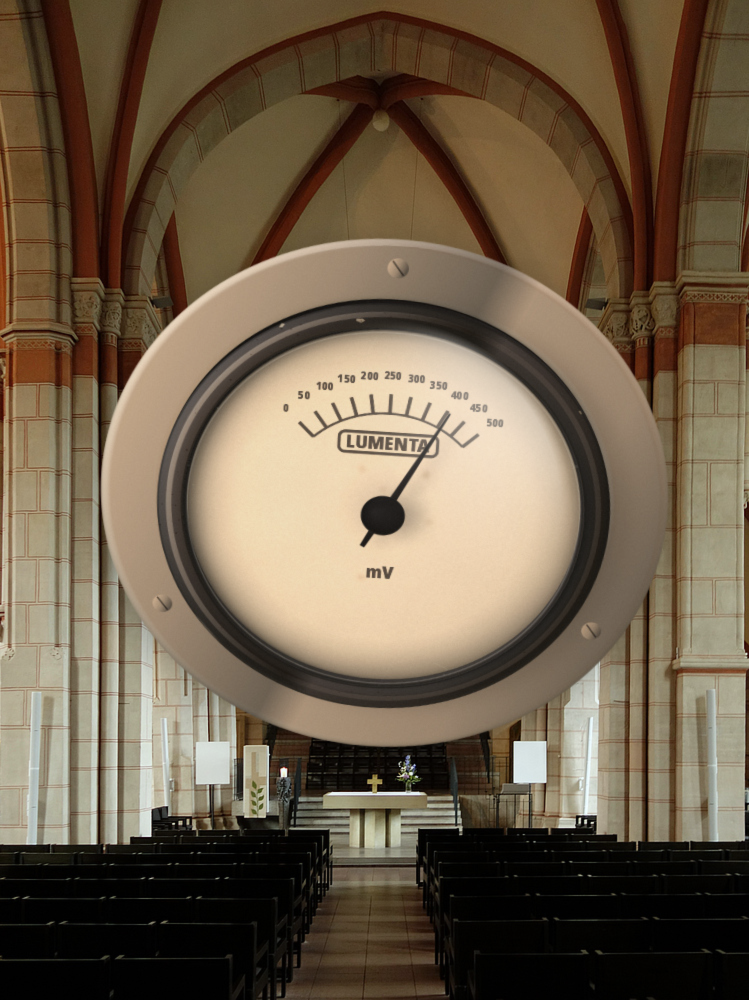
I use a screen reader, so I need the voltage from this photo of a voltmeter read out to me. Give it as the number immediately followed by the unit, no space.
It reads 400mV
